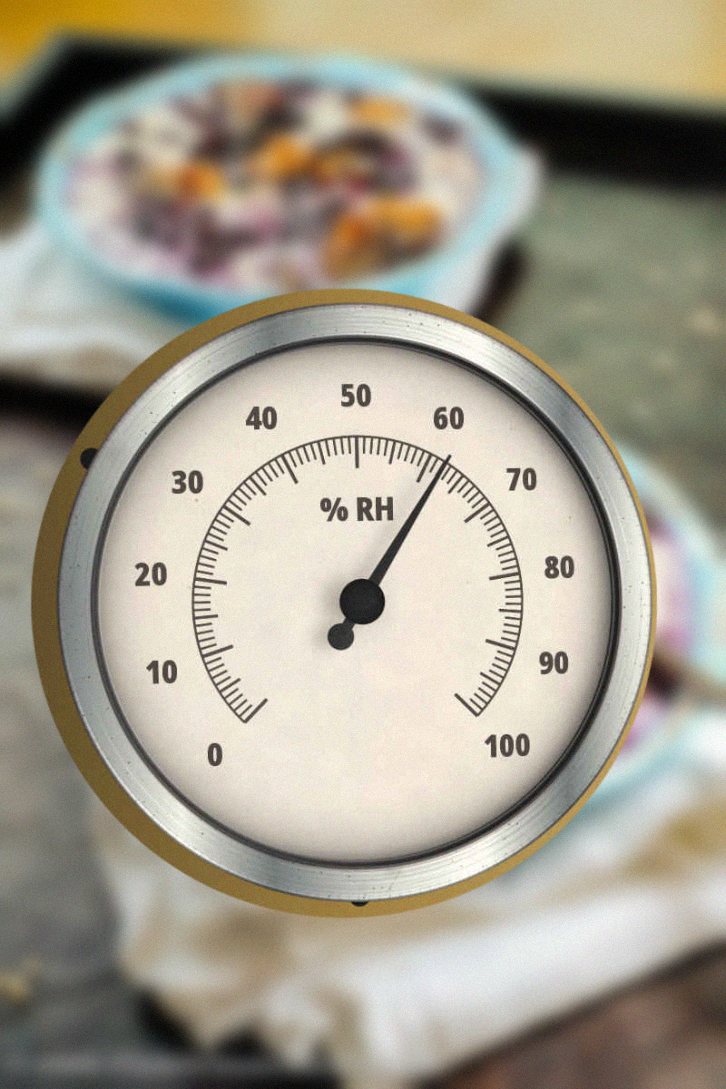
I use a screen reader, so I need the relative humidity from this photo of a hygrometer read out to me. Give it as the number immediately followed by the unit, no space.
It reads 62%
